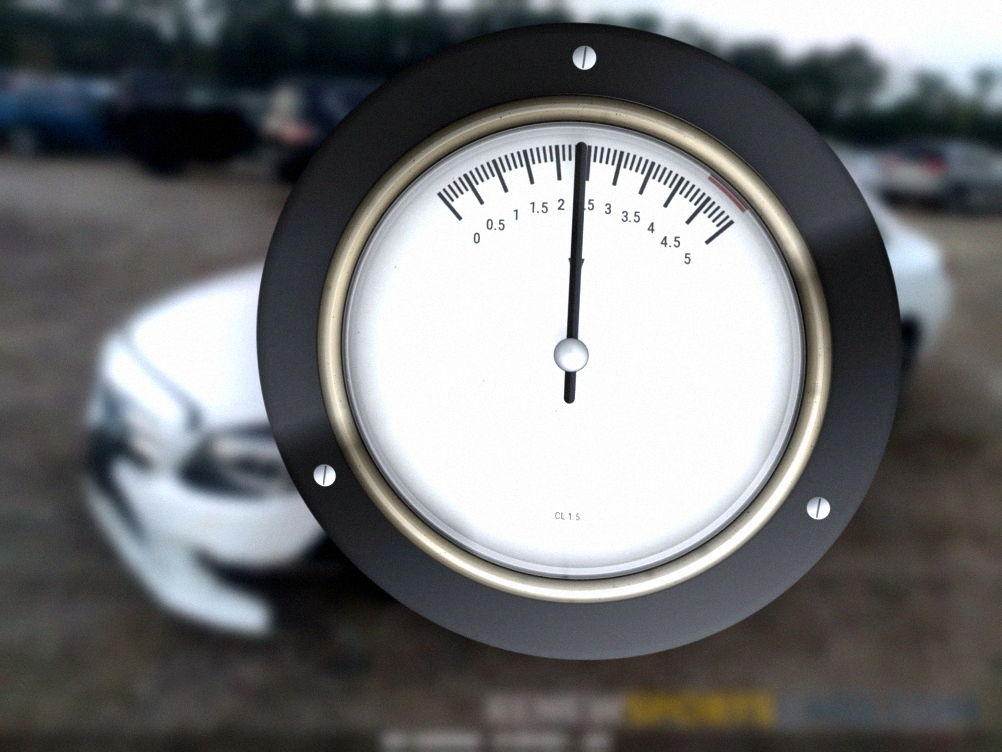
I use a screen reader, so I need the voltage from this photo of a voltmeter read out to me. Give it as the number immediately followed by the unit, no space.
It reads 2.4V
